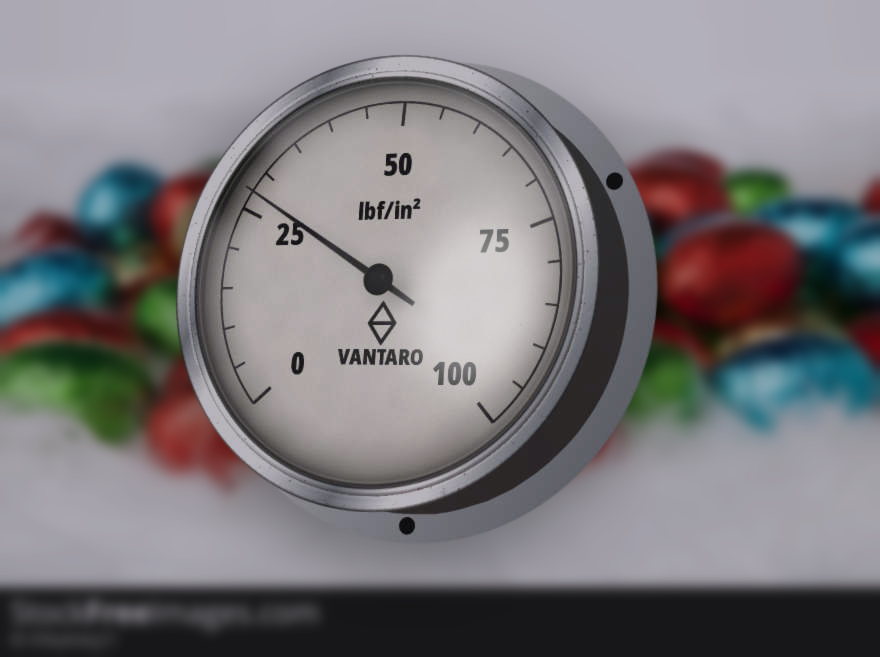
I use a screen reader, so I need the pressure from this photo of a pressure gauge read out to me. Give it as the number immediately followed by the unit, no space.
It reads 27.5psi
